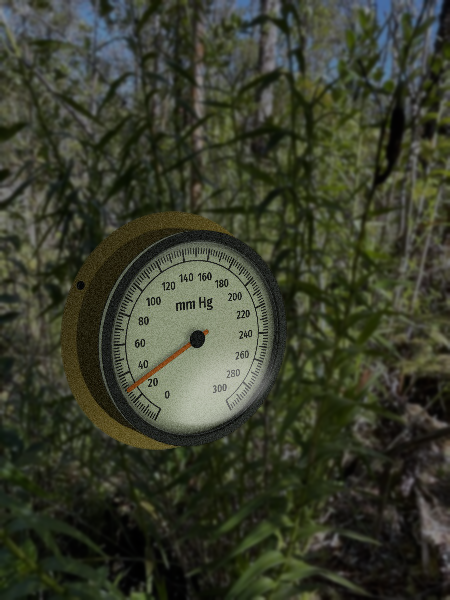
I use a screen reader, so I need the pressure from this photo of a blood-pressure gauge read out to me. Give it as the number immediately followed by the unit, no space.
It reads 30mmHg
